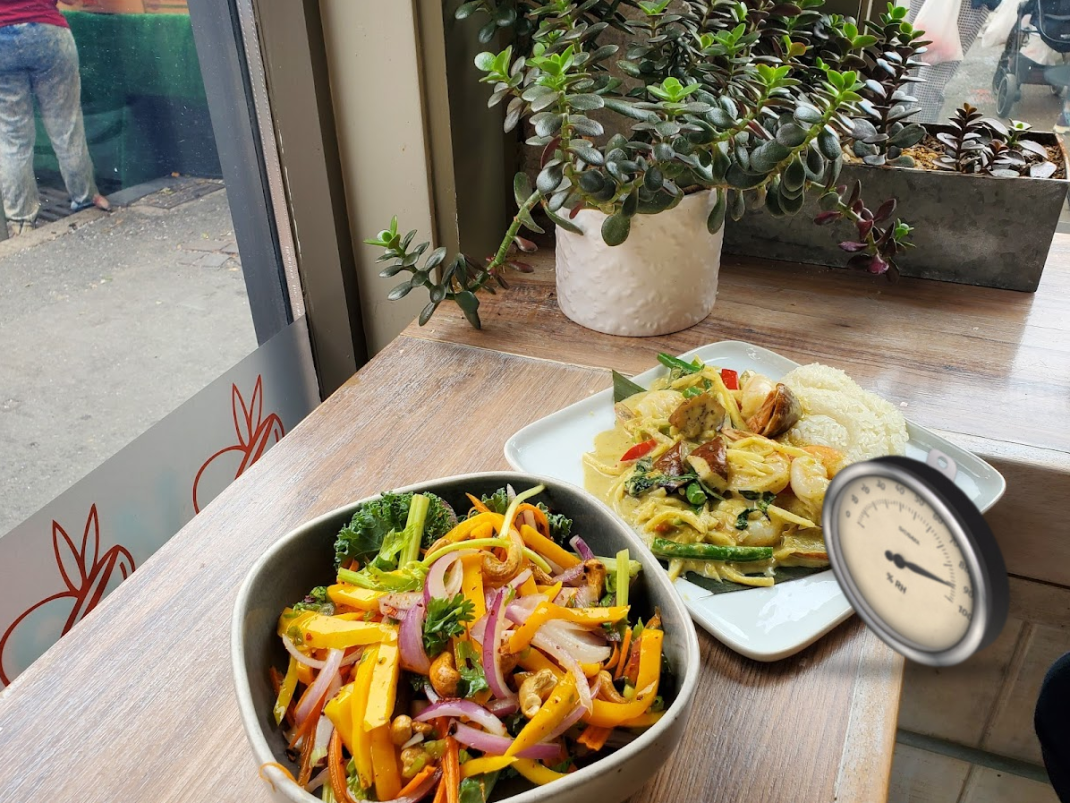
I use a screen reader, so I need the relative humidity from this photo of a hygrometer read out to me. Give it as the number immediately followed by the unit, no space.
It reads 90%
